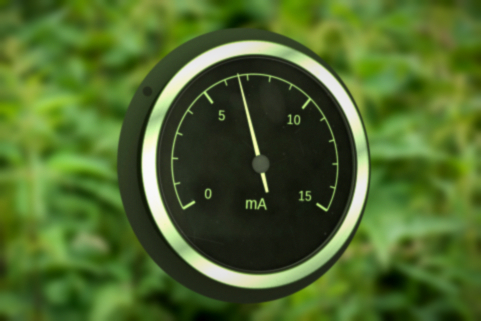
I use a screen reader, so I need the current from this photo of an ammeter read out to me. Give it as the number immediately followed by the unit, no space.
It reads 6.5mA
